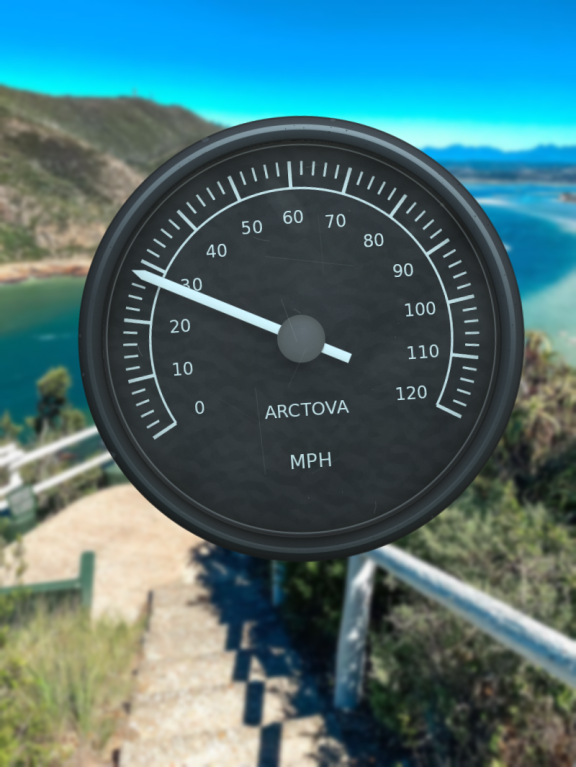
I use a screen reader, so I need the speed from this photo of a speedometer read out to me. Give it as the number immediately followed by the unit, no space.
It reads 28mph
